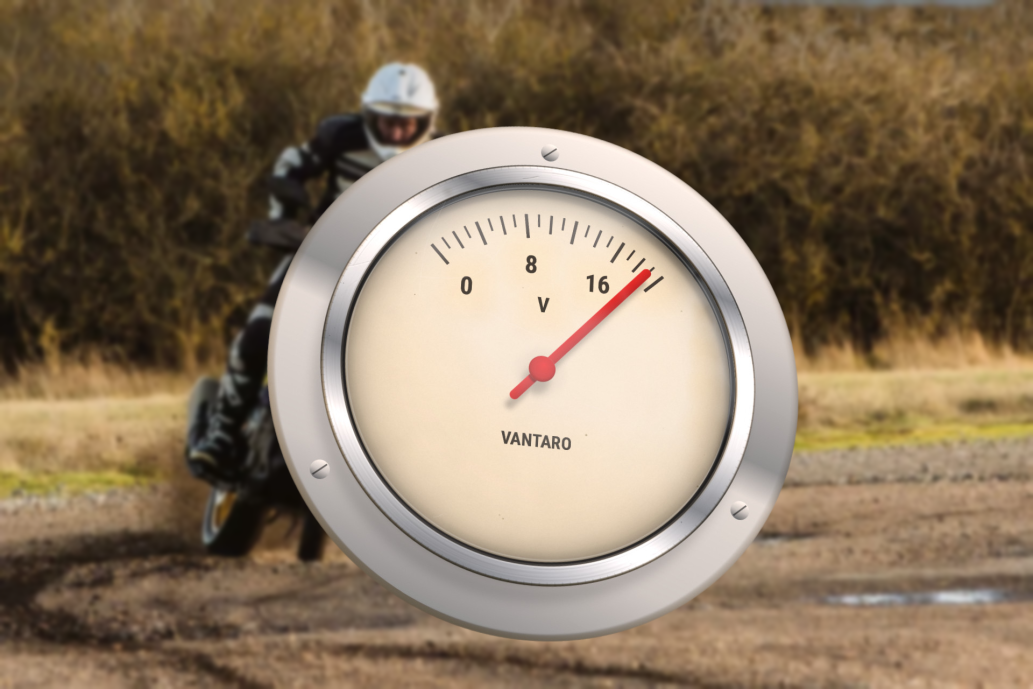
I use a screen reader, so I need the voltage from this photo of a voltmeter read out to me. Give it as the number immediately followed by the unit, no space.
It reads 19V
